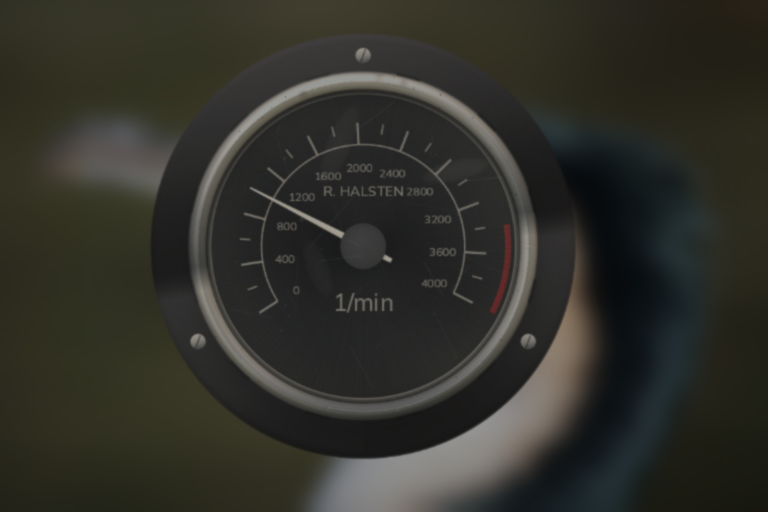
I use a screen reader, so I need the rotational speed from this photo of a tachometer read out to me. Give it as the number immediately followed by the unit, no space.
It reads 1000rpm
